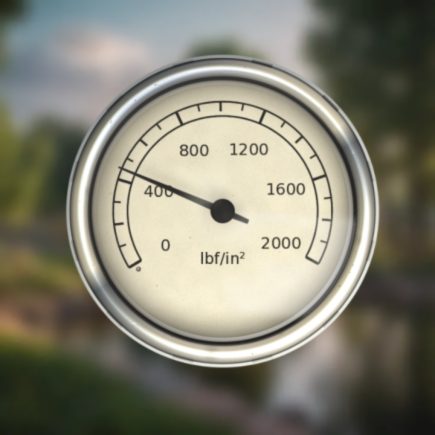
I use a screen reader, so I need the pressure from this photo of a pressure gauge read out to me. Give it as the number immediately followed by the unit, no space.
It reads 450psi
